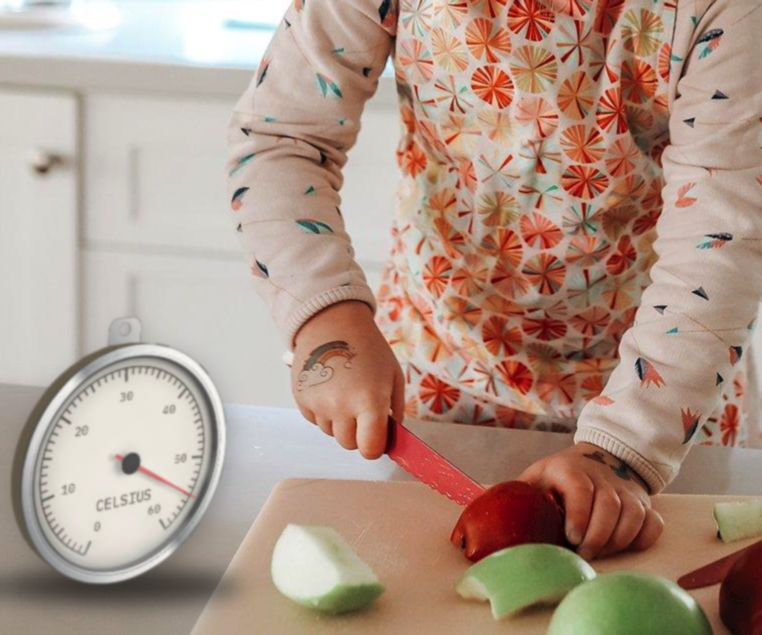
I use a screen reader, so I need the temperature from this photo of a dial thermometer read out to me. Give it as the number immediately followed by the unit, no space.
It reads 55°C
